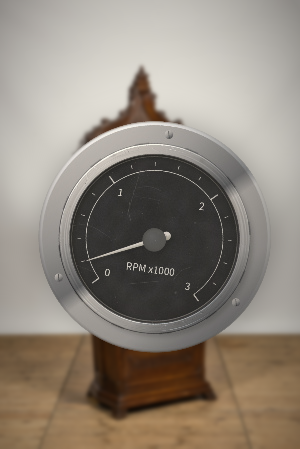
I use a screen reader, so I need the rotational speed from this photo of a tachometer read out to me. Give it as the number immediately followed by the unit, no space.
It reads 200rpm
